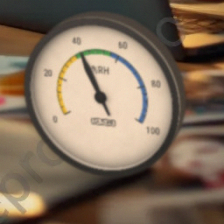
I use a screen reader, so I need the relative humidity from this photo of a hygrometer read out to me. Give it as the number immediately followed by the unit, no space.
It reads 40%
